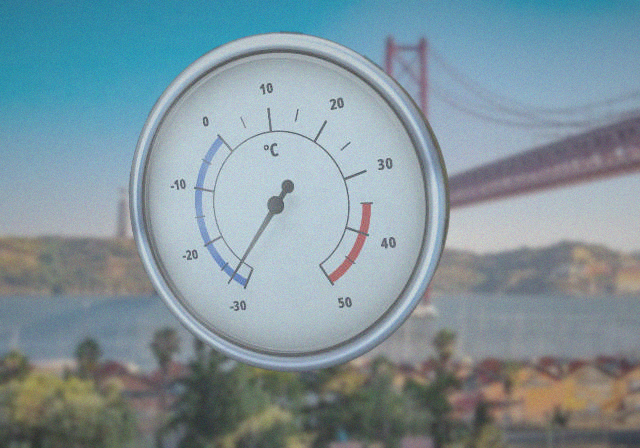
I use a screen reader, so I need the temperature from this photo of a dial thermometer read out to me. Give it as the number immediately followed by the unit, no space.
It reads -27.5°C
